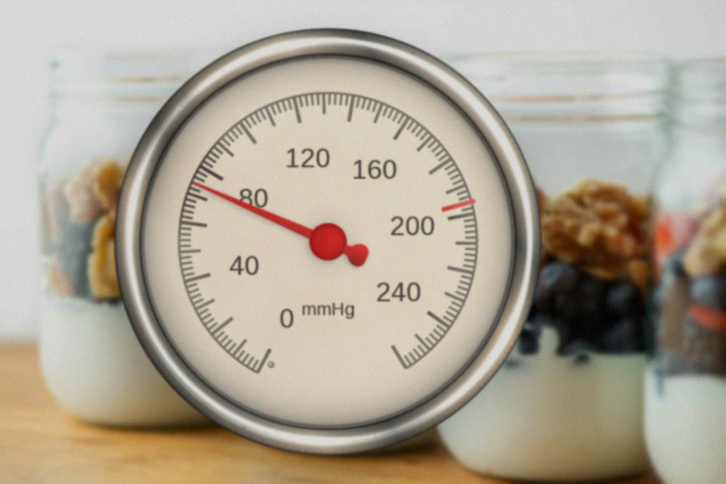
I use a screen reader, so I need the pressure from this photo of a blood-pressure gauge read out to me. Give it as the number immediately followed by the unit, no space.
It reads 74mmHg
